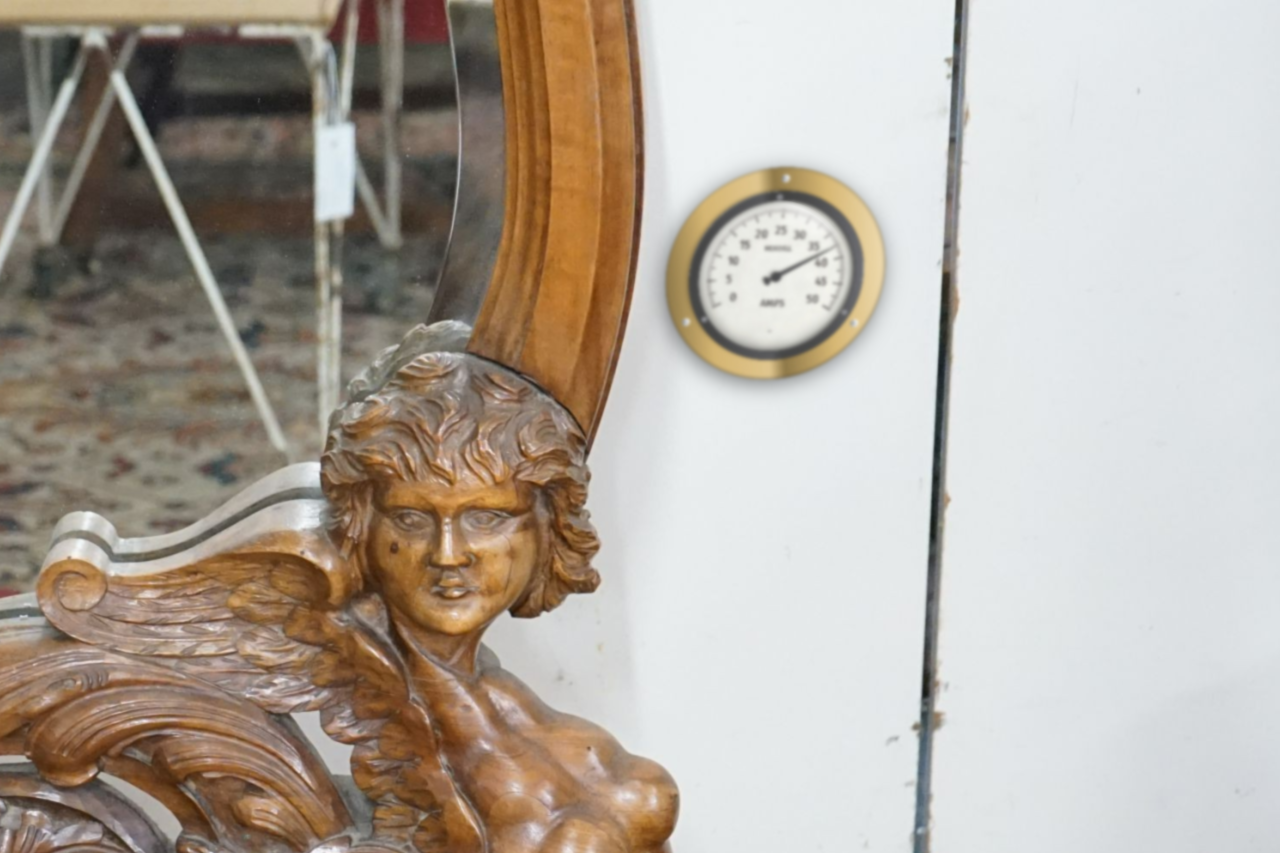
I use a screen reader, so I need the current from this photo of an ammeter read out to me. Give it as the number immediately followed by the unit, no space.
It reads 37.5A
